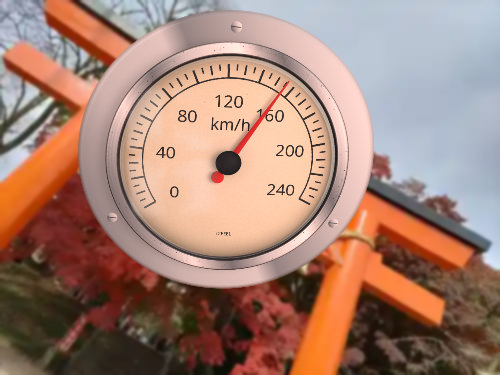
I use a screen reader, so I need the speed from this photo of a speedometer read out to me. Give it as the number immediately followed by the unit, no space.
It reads 155km/h
